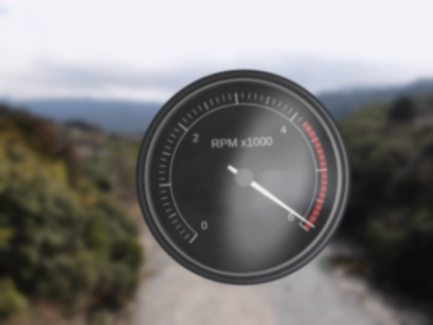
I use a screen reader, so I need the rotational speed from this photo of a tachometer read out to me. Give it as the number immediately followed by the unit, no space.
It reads 5900rpm
